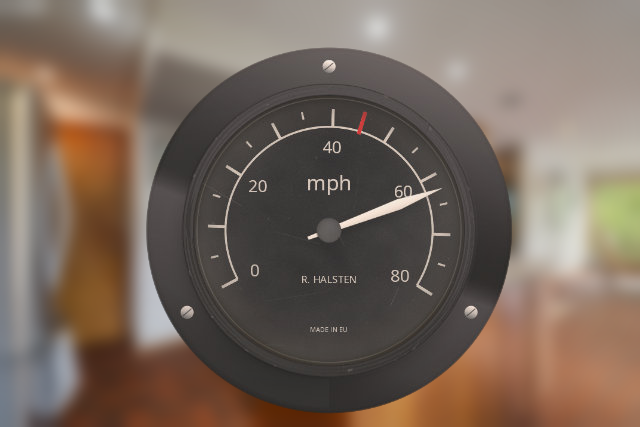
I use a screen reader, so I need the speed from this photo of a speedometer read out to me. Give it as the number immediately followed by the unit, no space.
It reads 62.5mph
